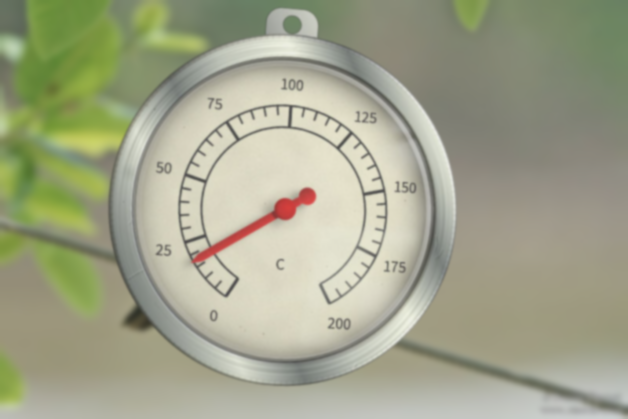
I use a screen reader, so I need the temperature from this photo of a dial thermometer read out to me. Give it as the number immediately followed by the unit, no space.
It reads 17.5°C
